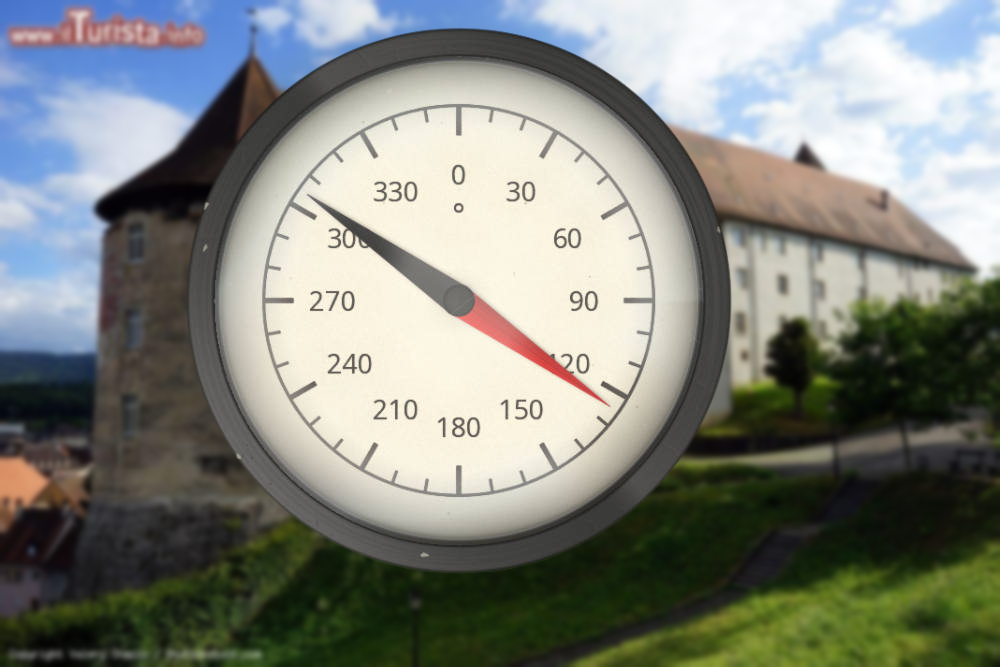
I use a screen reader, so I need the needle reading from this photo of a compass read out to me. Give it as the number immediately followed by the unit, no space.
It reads 125°
